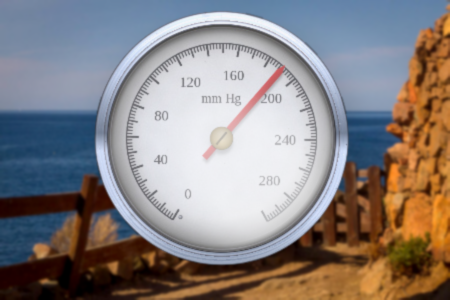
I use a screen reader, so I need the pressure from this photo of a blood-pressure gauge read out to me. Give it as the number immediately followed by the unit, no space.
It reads 190mmHg
